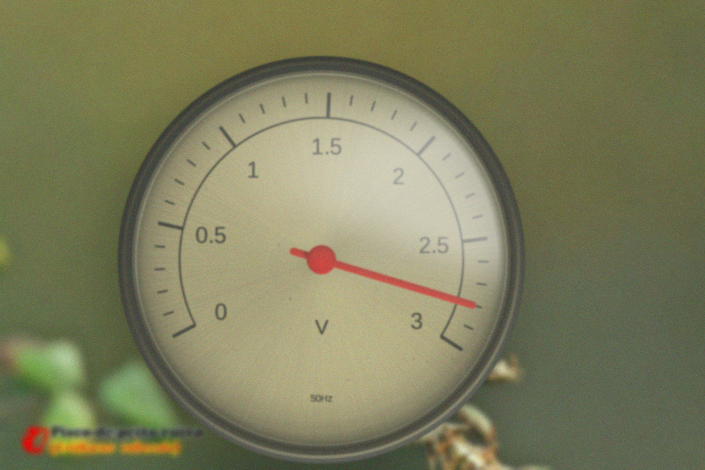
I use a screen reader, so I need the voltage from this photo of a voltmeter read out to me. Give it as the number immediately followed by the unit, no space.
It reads 2.8V
